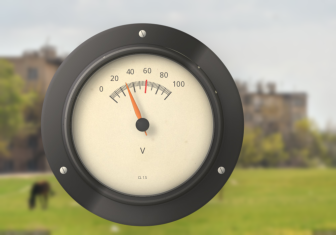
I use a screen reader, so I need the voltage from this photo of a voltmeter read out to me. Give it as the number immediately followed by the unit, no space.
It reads 30V
